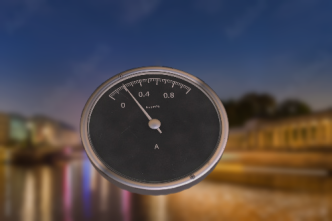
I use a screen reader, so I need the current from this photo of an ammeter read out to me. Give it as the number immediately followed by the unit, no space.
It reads 0.2A
